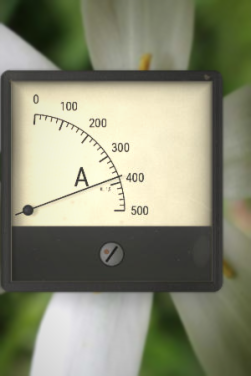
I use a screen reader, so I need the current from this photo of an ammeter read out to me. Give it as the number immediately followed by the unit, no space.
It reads 380A
